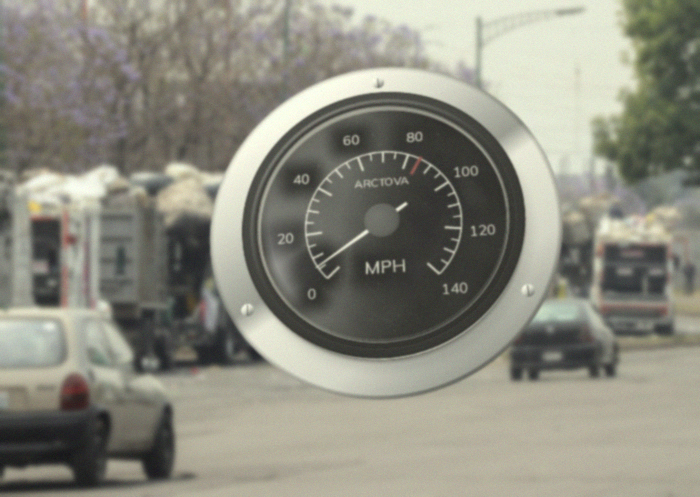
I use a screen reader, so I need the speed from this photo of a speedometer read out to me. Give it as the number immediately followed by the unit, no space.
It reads 5mph
